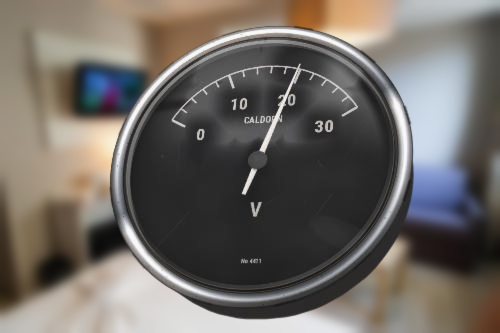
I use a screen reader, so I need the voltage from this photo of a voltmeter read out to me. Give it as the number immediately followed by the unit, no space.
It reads 20V
